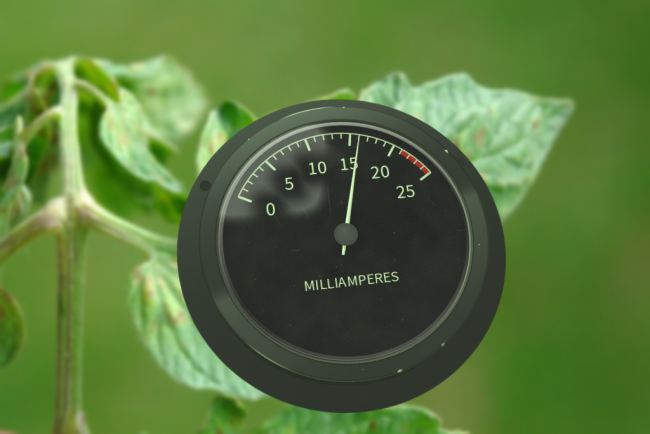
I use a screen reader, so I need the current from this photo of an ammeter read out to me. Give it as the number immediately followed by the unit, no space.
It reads 16mA
